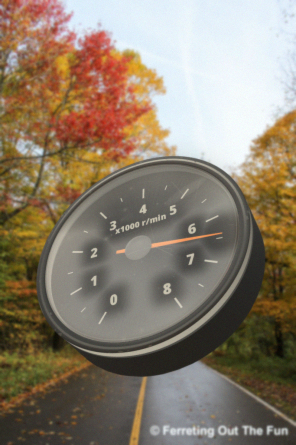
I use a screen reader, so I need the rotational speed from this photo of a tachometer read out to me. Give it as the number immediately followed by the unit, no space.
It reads 6500rpm
